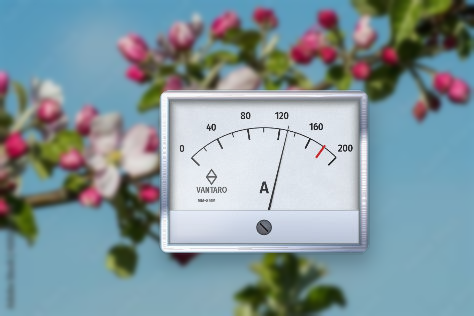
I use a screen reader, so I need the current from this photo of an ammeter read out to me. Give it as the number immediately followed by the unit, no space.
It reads 130A
